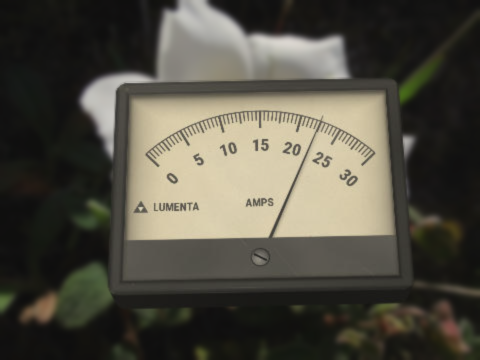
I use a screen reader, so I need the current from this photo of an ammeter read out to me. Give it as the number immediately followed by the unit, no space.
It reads 22.5A
